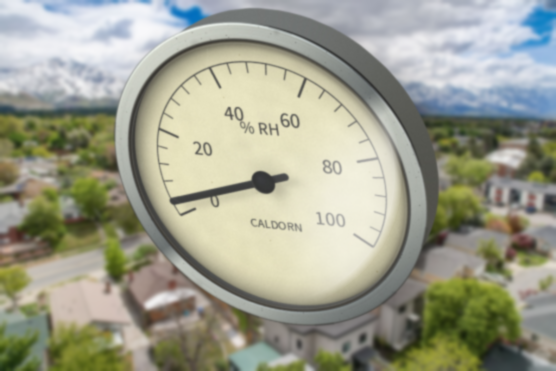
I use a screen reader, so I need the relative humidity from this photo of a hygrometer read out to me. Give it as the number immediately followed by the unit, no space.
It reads 4%
